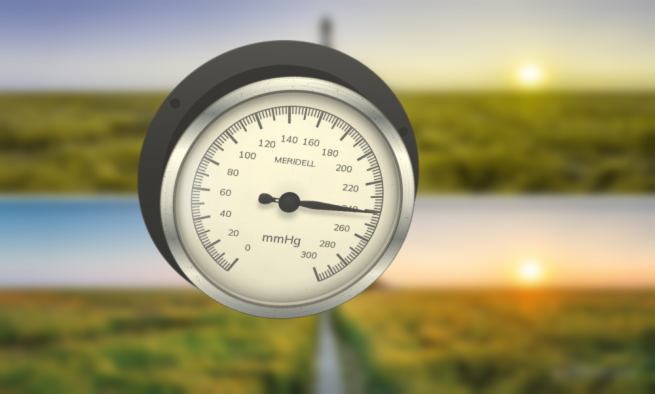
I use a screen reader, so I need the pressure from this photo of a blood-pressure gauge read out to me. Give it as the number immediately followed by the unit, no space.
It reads 240mmHg
